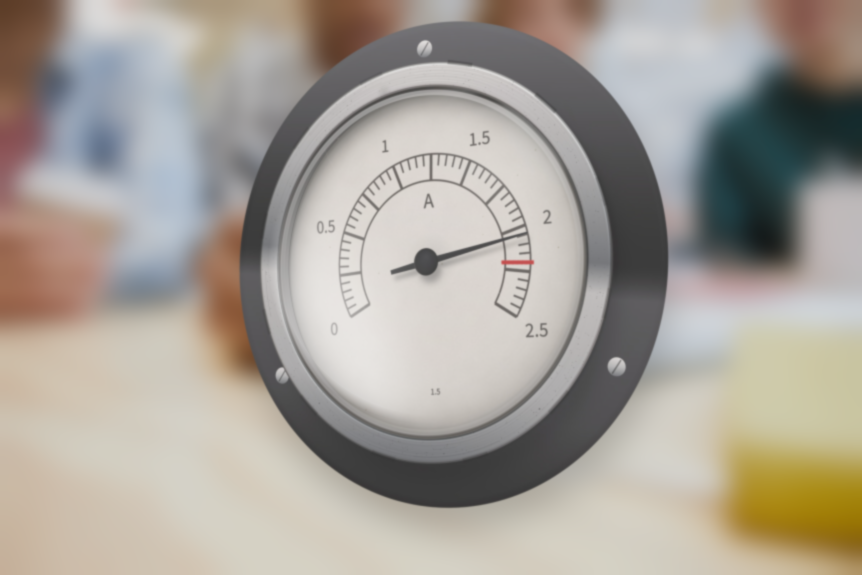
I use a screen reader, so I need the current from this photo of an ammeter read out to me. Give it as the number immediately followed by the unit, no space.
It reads 2.05A
